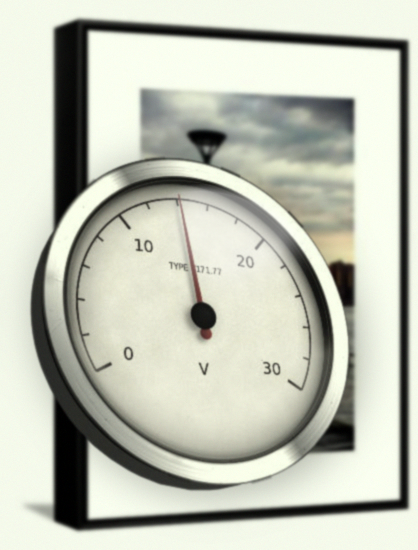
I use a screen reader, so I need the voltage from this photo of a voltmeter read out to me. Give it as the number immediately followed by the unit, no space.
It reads 14V
